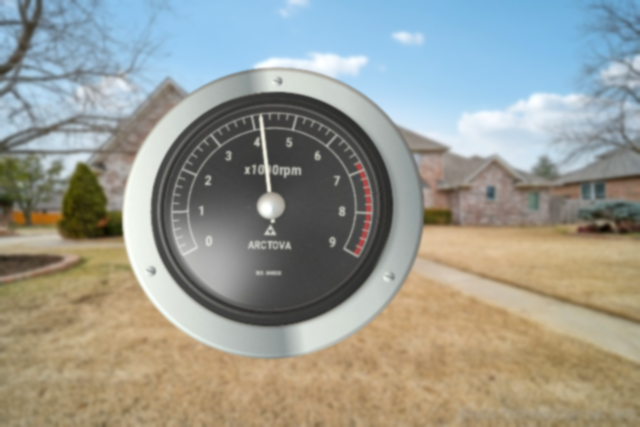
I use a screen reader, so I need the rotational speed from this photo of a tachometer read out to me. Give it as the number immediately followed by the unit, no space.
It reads 4200rpm
